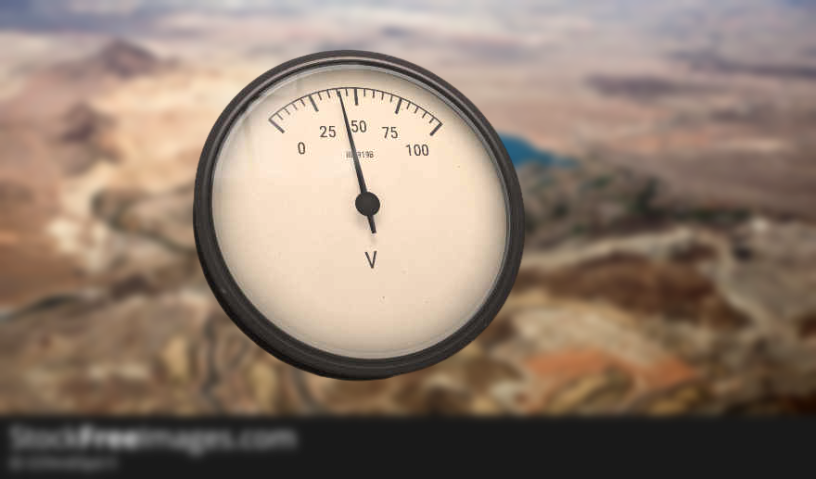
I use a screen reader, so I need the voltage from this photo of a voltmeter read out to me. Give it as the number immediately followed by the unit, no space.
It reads 40V
